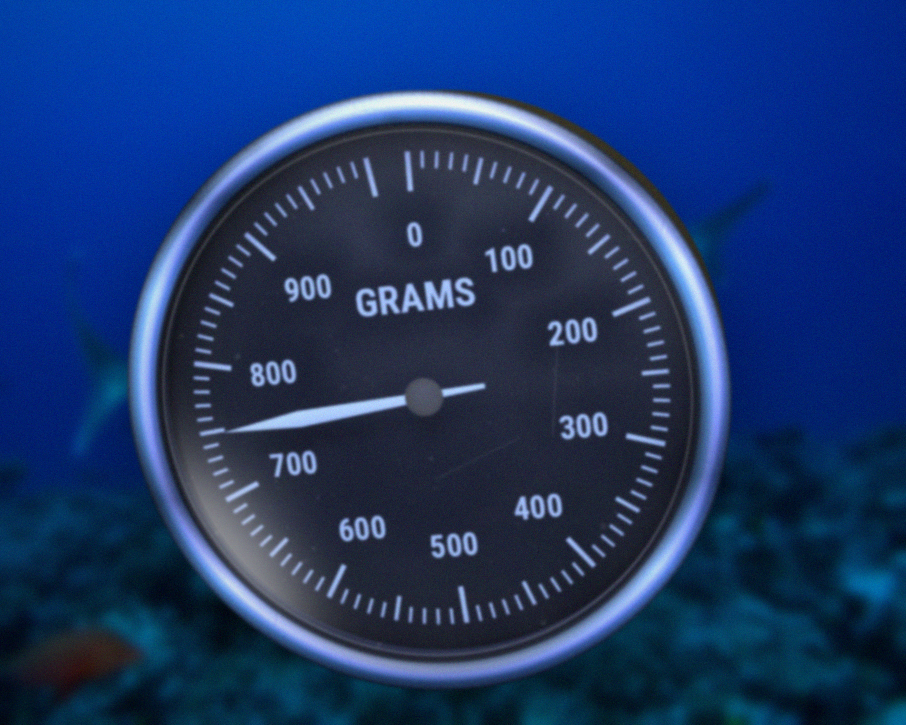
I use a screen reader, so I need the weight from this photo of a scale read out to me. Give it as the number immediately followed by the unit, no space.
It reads 750g
